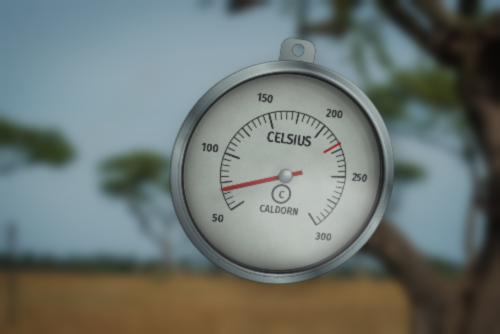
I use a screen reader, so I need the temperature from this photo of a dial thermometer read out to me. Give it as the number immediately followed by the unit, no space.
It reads 70°C
